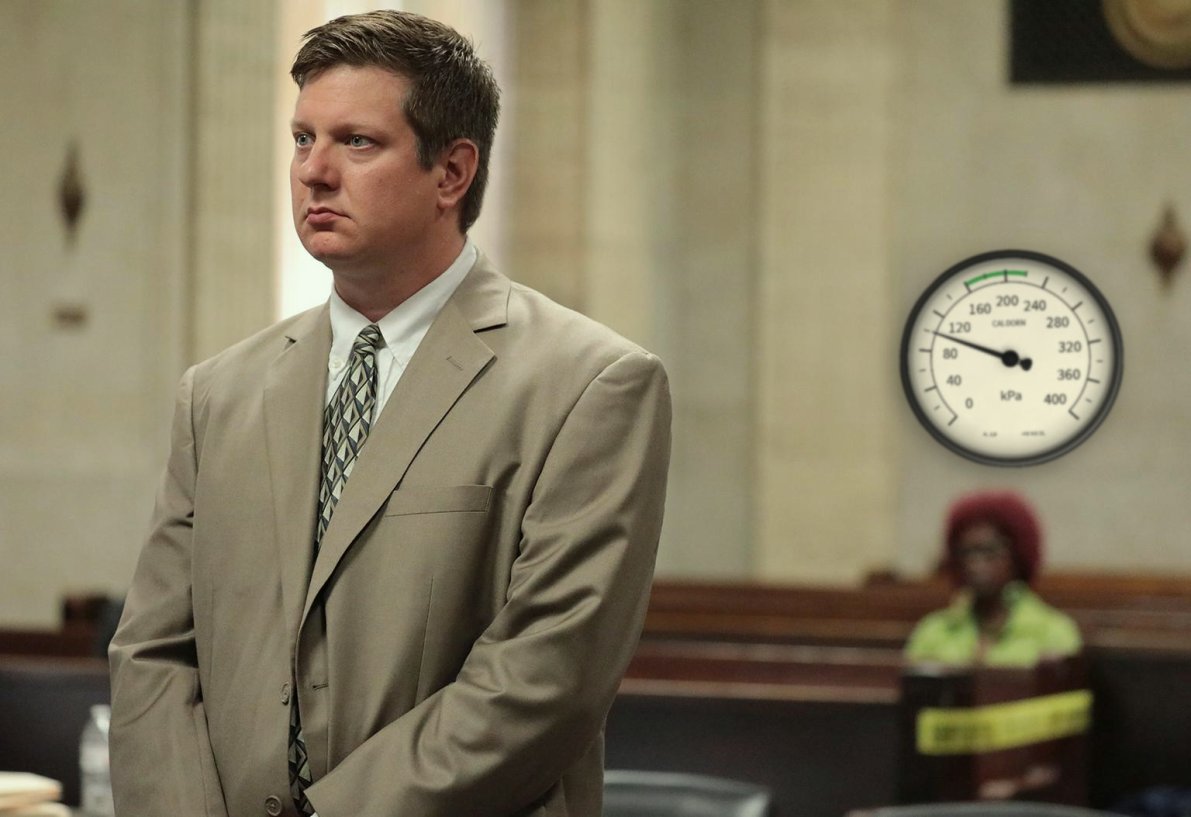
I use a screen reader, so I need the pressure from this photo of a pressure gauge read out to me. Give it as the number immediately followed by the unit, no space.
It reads 100kPa
